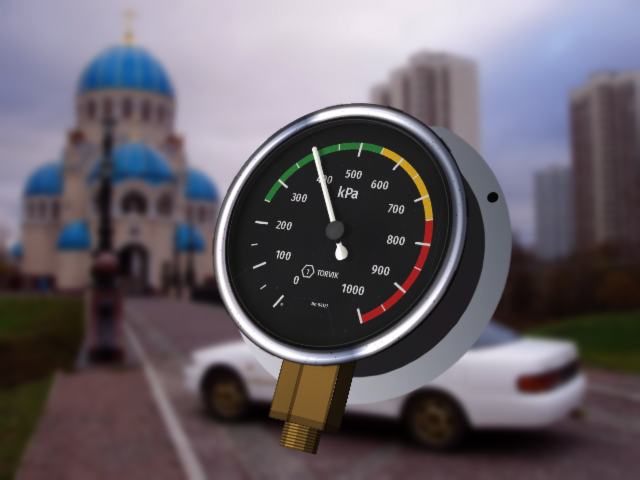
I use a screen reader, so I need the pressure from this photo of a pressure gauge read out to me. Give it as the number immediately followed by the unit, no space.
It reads 400kPa
